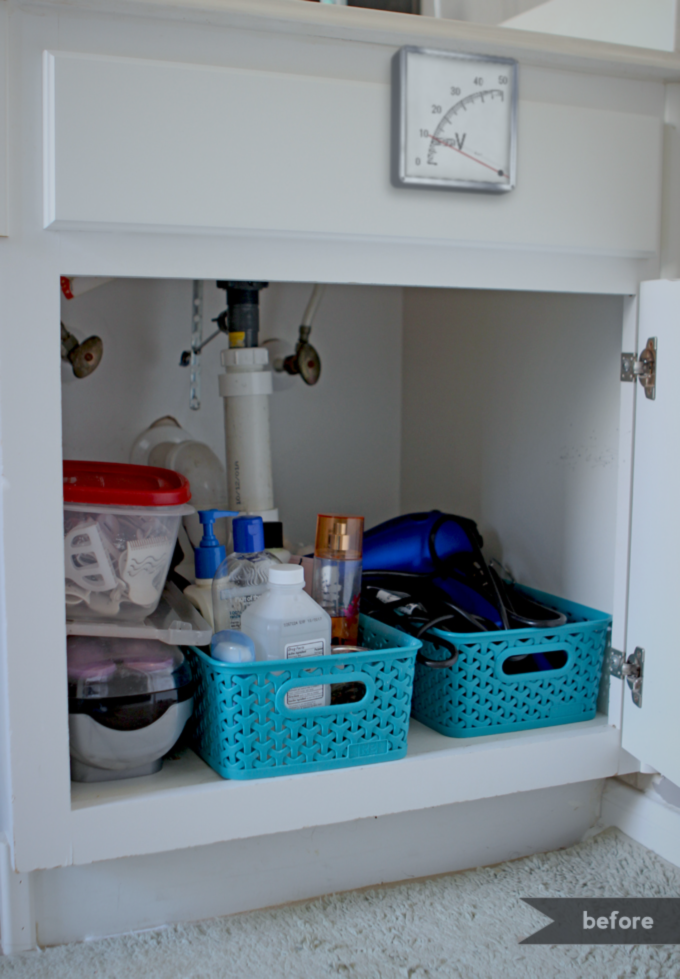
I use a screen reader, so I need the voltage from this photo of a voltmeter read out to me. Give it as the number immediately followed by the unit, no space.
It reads 10V
